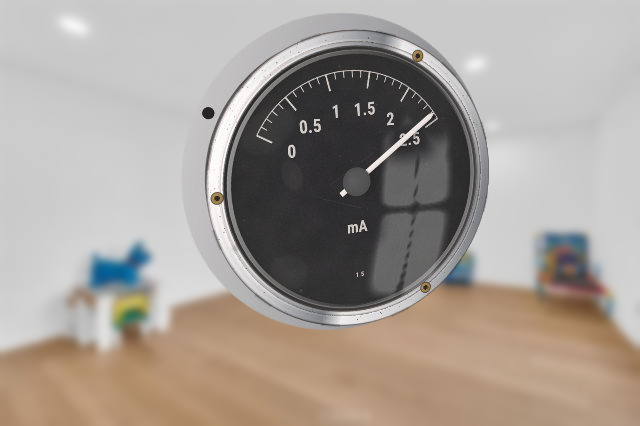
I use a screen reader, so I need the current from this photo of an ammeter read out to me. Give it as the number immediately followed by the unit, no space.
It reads 2.4mA
